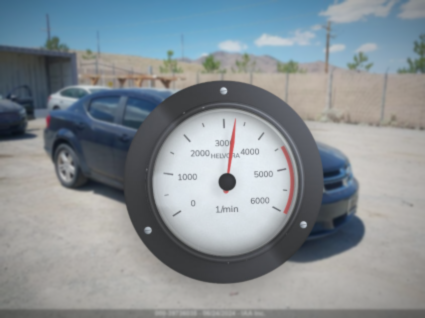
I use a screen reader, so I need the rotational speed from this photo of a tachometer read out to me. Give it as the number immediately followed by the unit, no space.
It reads 3250rpm
